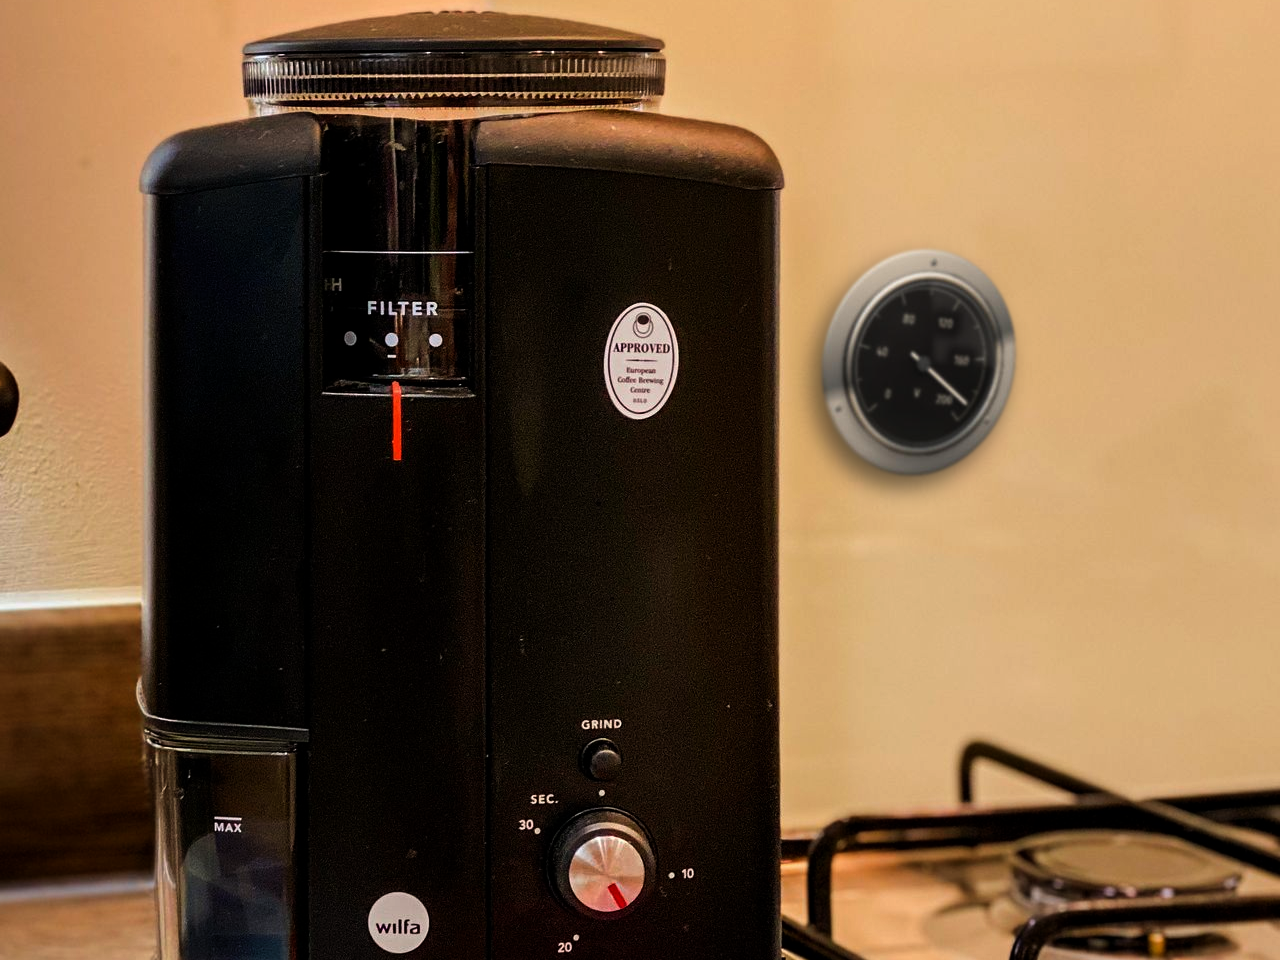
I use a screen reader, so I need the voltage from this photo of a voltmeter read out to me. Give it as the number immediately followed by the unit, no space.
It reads 190V
